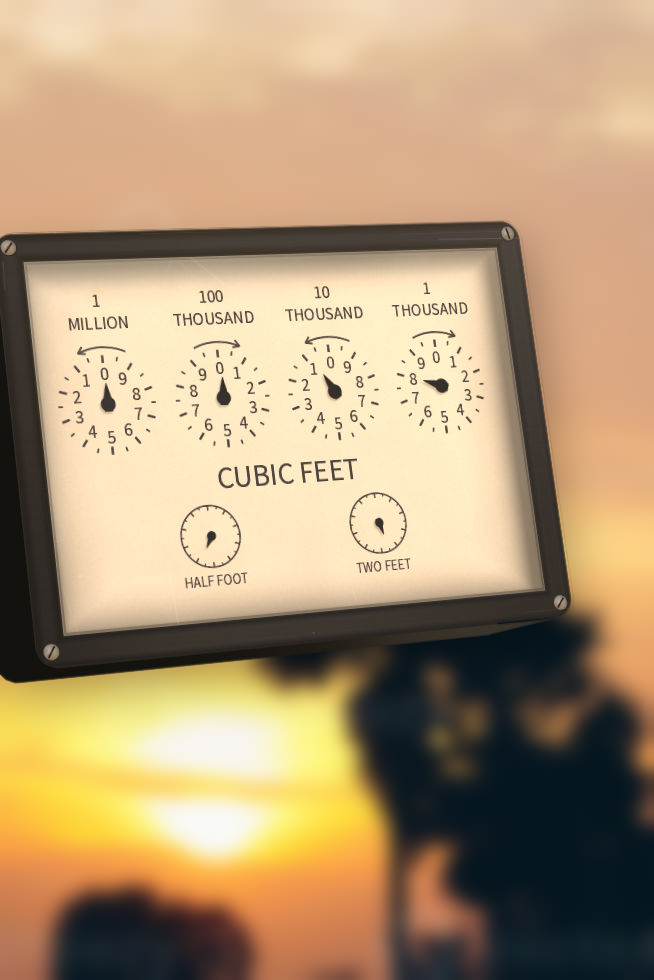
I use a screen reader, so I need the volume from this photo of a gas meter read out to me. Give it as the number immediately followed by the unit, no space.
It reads 800ft³
